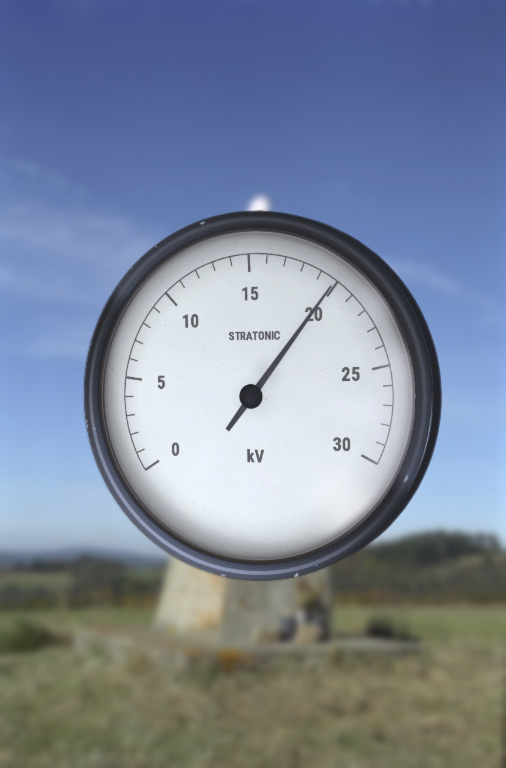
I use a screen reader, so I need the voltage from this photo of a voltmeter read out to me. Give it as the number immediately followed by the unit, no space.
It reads 20kV
